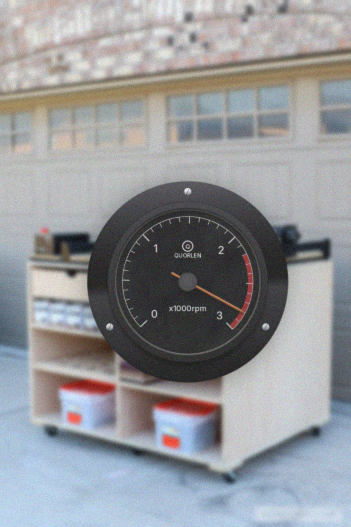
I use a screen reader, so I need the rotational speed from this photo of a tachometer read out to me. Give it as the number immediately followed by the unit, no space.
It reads 2800rpm
